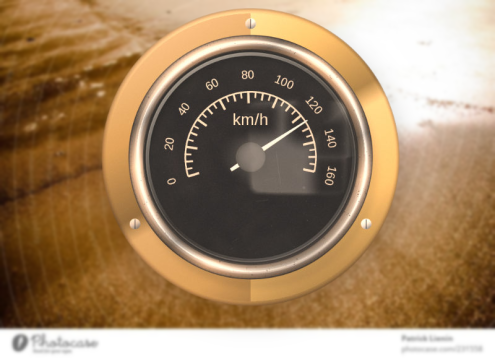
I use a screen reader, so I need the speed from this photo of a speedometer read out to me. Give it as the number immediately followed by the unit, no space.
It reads 125km/h
